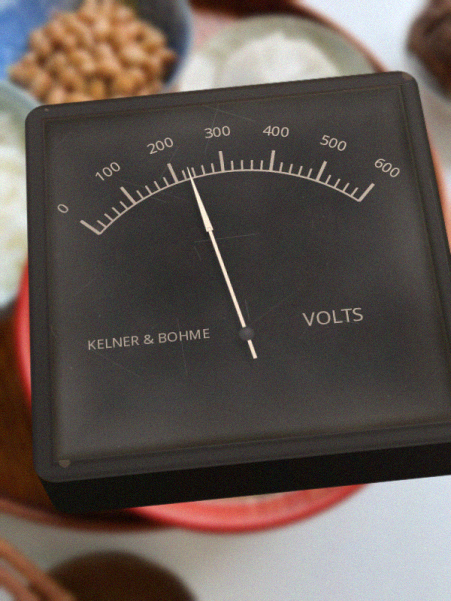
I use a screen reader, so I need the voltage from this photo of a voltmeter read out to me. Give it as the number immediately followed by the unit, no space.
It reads 230V
